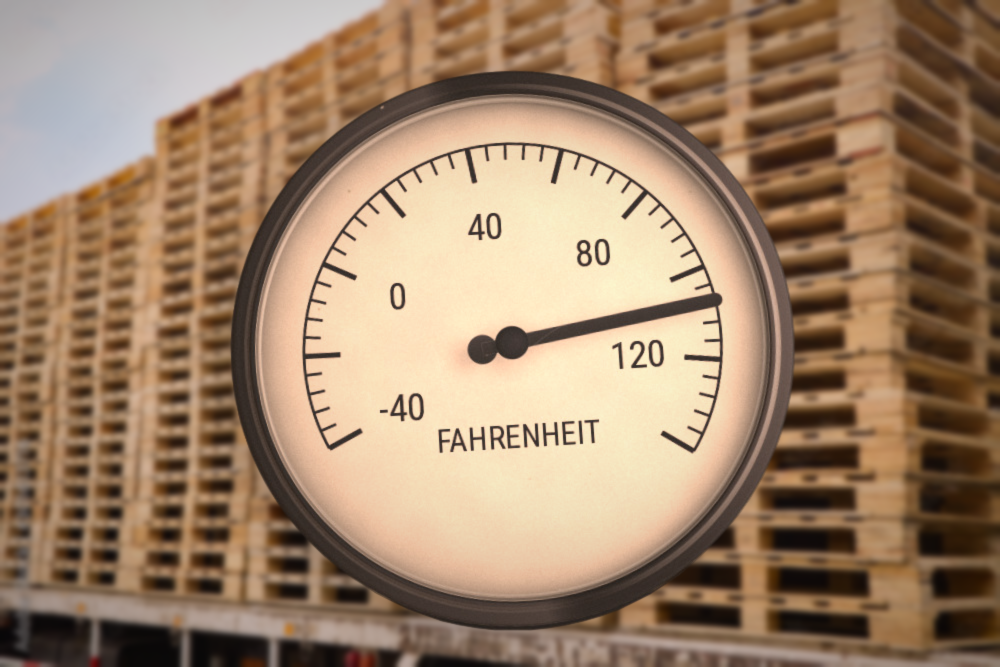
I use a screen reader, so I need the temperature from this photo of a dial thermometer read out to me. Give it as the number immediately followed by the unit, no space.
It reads 108°F
